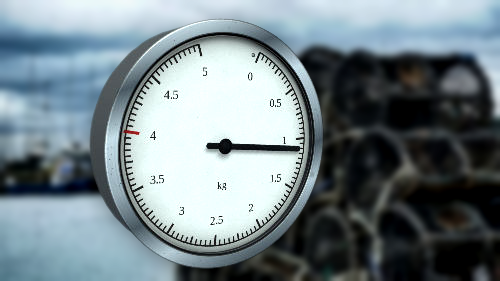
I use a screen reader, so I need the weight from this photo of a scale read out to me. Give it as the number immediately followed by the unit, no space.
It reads 1.1kg
